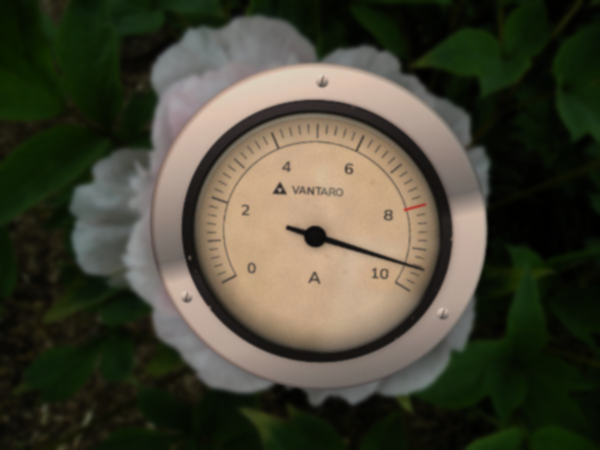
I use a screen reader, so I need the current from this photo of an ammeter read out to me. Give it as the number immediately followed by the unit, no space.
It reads 9.4A
